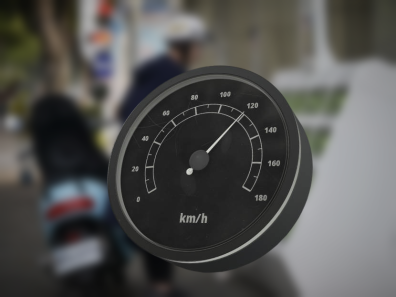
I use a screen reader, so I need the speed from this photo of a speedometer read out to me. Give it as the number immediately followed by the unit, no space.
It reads 120km/h
